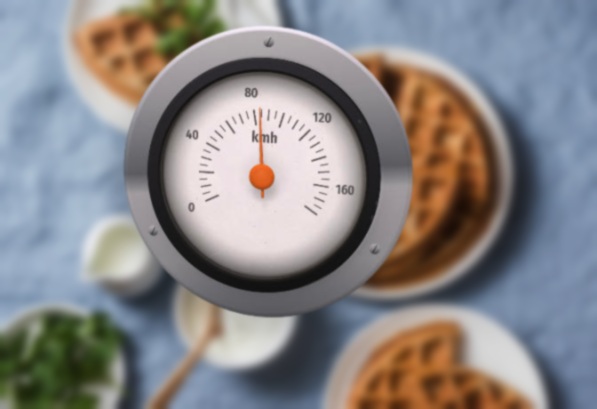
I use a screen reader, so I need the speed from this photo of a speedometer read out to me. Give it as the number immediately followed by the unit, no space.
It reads 85km/h
